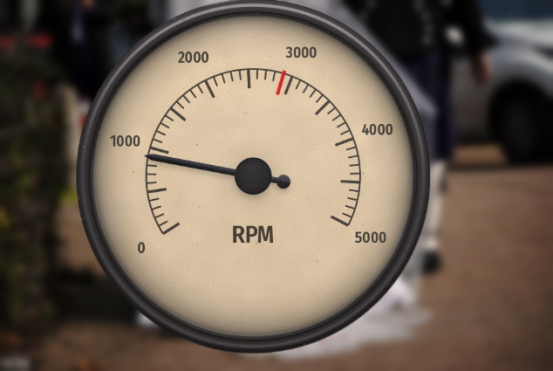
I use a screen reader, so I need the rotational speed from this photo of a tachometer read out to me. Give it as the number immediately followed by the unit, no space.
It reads 900rpm
